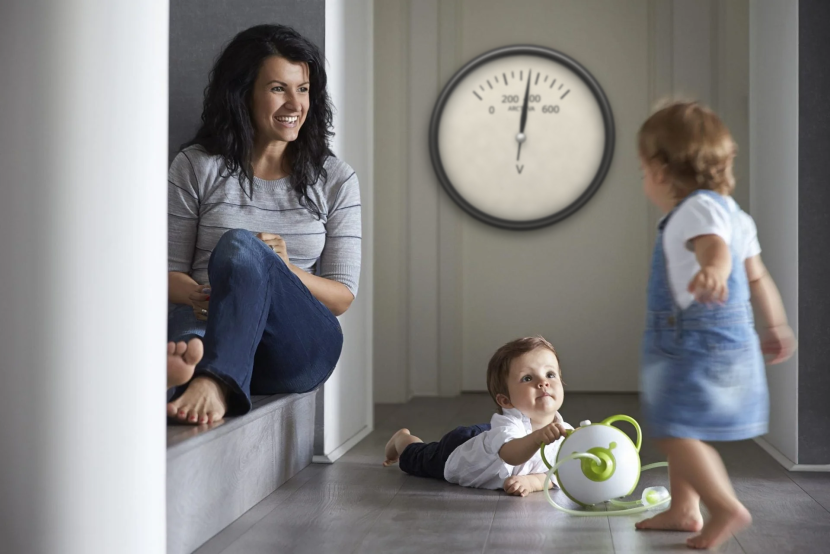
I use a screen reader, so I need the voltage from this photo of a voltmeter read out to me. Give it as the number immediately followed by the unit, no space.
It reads 350V
